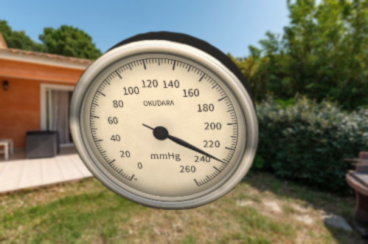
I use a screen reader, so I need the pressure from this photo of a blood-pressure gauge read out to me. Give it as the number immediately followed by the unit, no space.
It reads 230mmHg
